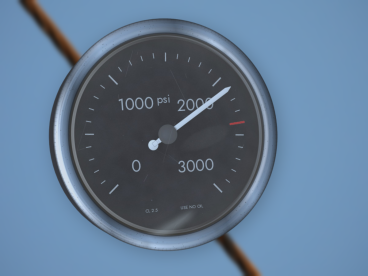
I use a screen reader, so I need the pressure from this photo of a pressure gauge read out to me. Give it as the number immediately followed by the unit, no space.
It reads 2100psi
